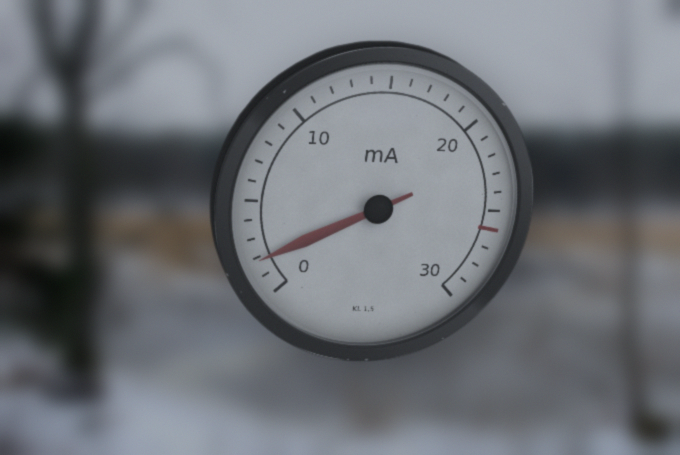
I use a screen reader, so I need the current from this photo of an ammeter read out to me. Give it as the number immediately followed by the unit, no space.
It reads 2mA
